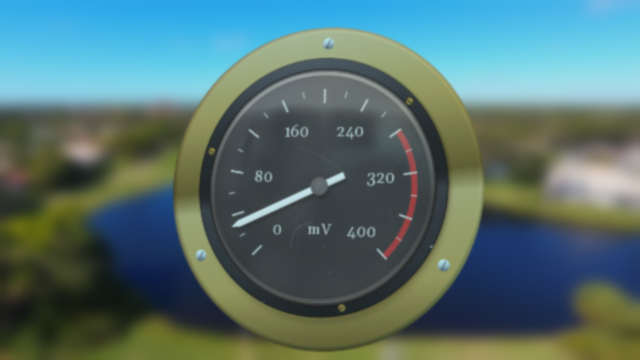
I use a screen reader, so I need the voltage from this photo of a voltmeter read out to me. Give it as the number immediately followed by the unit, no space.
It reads 30mV
